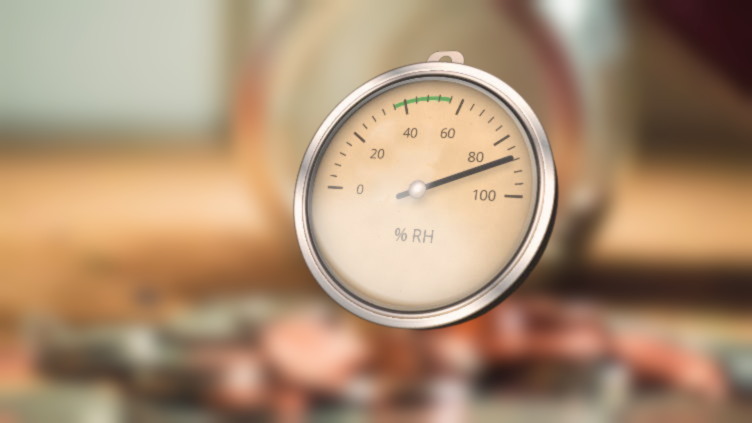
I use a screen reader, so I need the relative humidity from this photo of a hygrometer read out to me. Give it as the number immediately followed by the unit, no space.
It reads 88%
